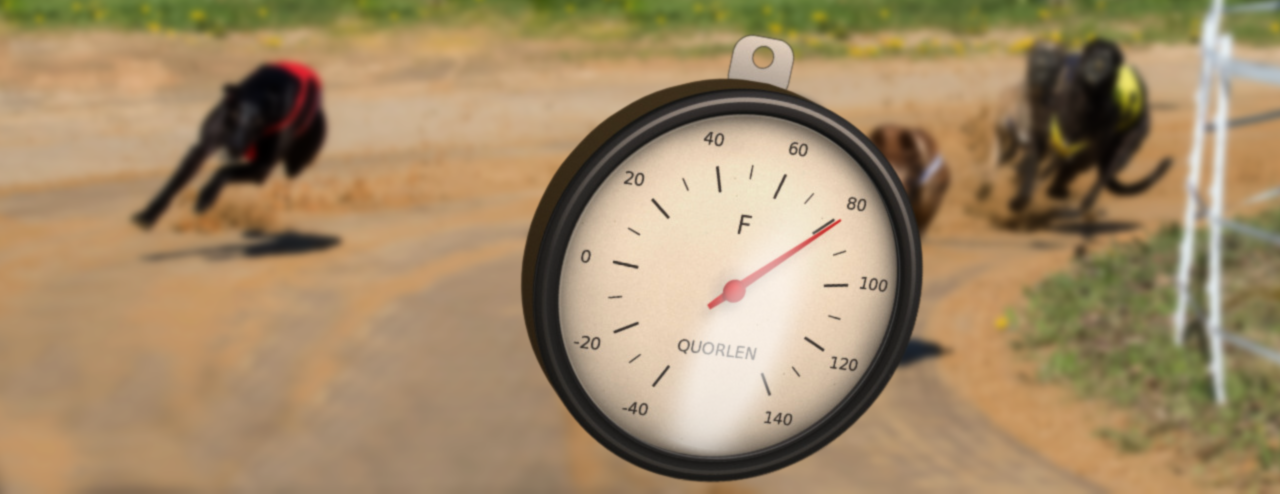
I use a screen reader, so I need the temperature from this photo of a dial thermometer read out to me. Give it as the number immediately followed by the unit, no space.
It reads 80°F
